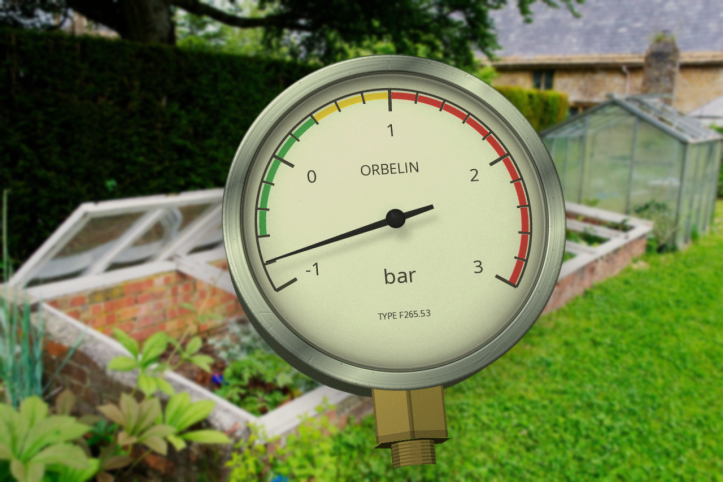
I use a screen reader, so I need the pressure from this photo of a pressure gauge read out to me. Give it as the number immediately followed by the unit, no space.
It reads -0.8bar
